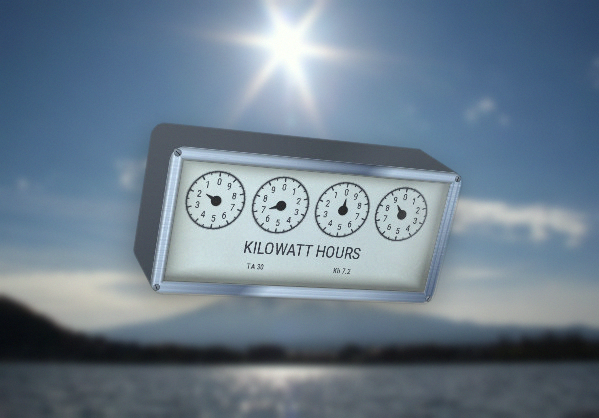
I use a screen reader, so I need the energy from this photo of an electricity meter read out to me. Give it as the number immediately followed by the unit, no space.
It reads 1699kWh
